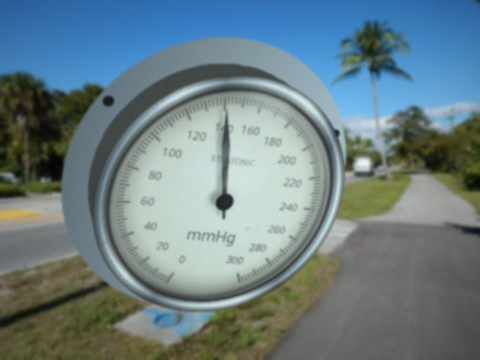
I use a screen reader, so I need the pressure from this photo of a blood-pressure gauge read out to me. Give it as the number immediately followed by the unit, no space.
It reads 140mmHg
